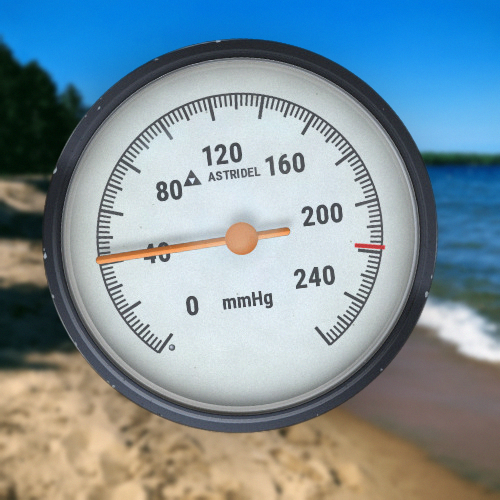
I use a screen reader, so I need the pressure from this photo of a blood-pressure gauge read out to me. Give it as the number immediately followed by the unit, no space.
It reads 42mmHg
